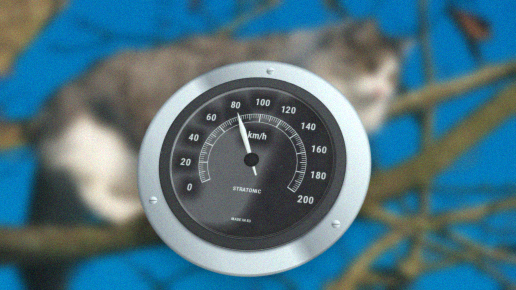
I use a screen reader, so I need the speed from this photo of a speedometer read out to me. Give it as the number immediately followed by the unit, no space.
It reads 80km/h
